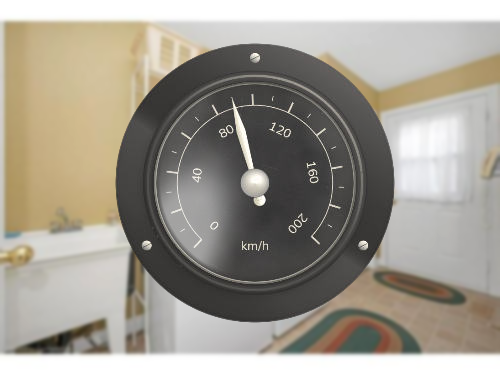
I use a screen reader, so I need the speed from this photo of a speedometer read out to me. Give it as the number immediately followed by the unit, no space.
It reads 90km/h
